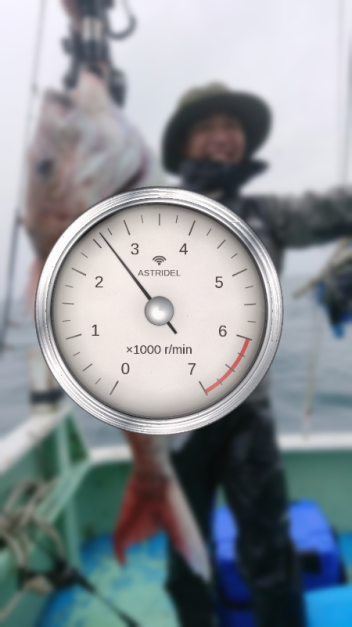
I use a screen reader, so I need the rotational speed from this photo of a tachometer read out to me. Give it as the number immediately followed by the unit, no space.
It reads 2625rpm
